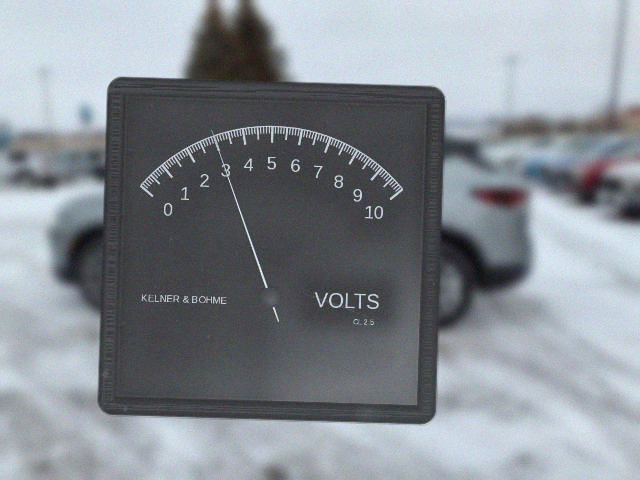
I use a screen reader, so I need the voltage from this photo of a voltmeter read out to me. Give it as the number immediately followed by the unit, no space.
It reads 3V
